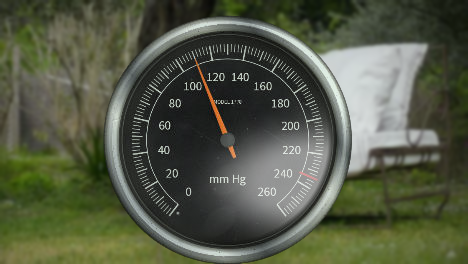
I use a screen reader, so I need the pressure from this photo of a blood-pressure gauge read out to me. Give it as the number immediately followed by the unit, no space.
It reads 110mmHg
